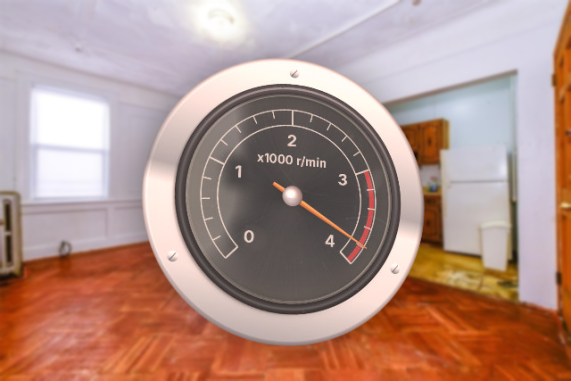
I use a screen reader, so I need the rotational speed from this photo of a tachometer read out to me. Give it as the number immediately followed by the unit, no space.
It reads 3800rpm
